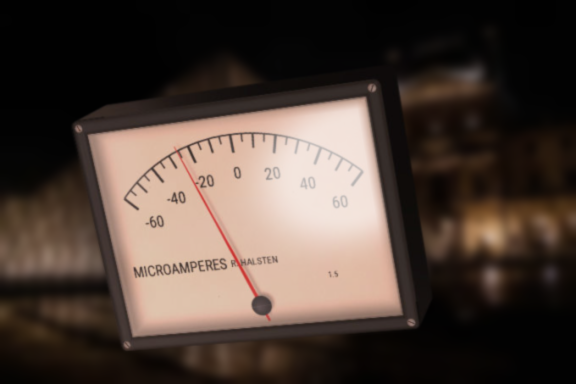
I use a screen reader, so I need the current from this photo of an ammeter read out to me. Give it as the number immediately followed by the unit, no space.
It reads -25µA
